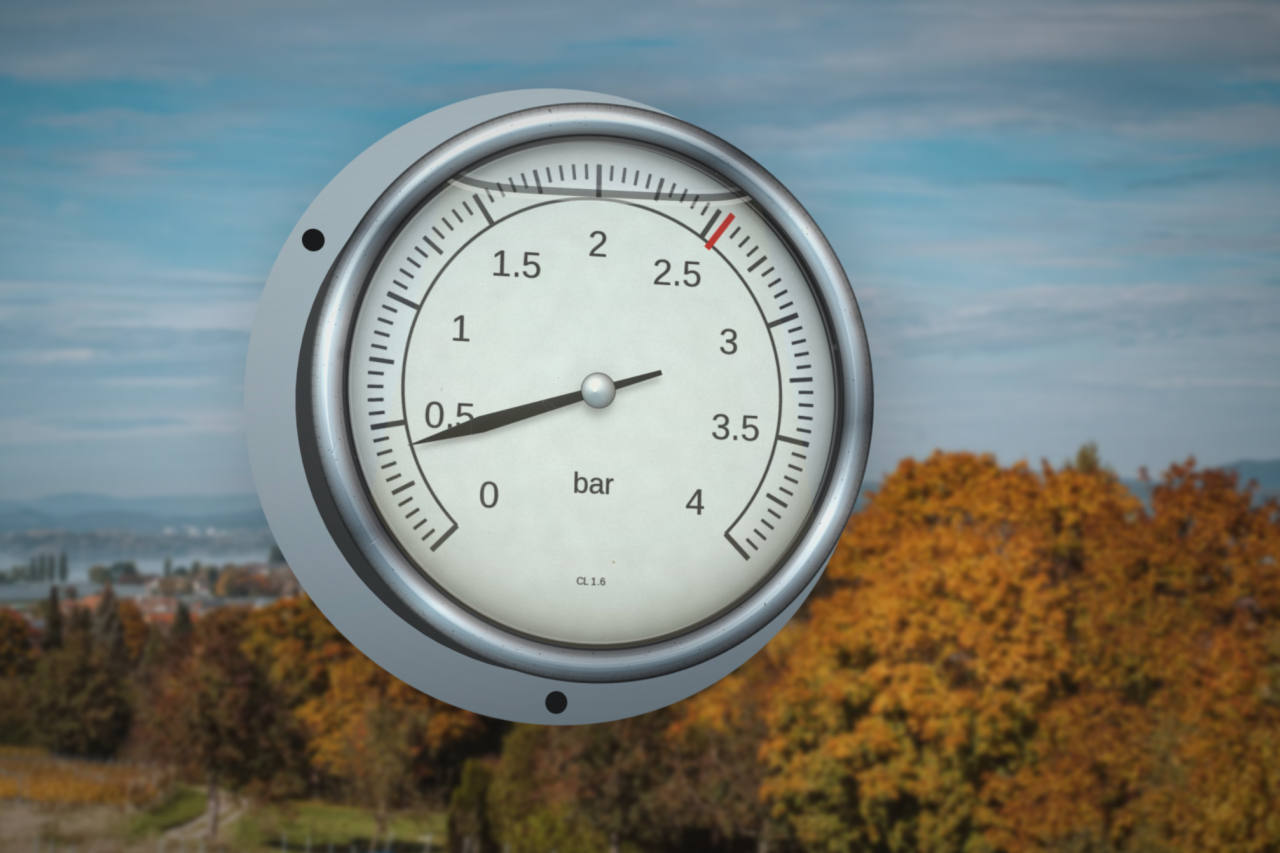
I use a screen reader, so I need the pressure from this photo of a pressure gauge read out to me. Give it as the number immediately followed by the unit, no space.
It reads 0.4bar
